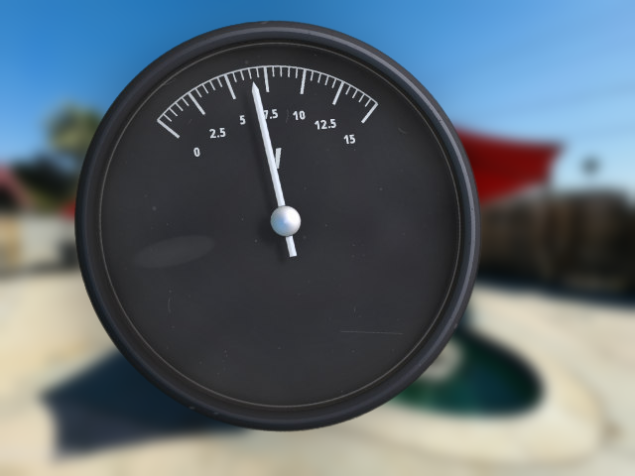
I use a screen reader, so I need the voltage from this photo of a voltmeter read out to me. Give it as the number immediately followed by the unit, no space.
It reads 6.5V
